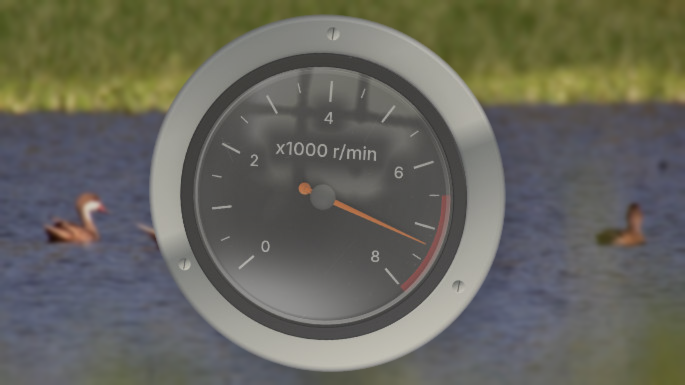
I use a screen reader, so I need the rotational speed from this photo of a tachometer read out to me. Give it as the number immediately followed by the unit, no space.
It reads 7250rpm
